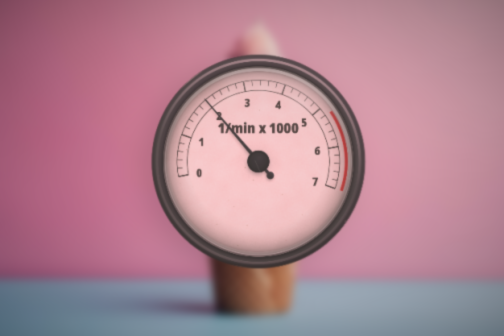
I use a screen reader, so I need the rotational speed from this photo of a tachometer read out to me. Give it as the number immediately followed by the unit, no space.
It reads 2000rpm
